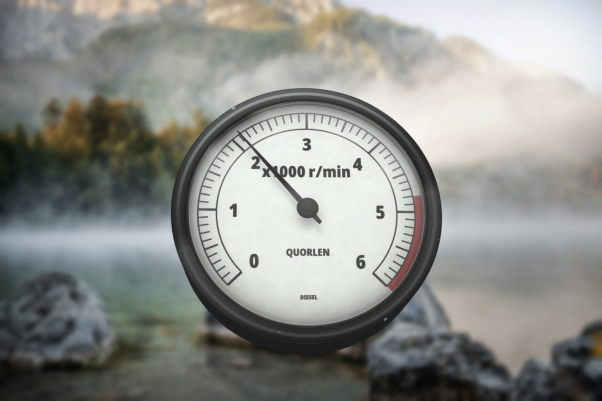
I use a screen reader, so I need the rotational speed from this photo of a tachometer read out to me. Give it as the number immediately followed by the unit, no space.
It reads 2100rpm
